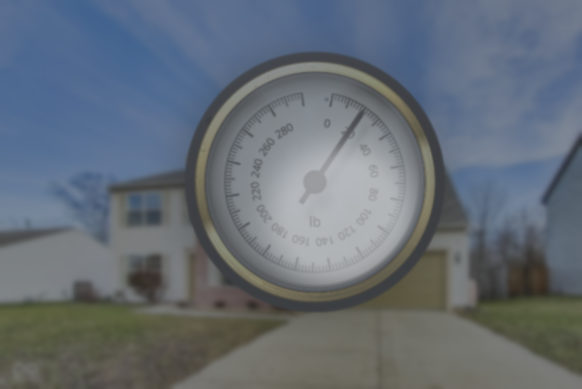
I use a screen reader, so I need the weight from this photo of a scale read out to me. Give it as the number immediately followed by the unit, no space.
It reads 20lb
